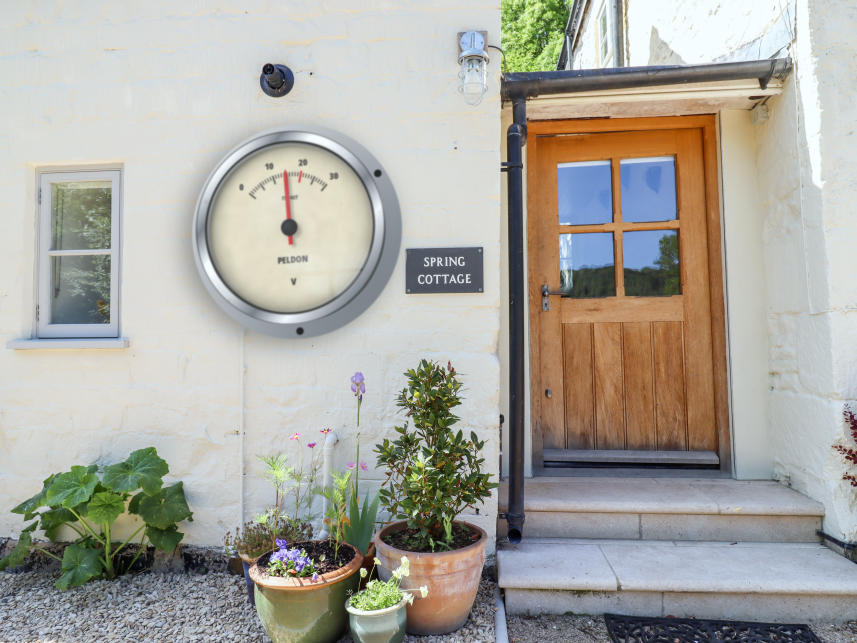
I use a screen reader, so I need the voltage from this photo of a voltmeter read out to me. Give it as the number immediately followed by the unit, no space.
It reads 15V
